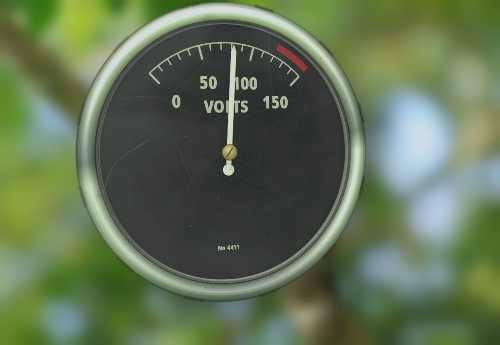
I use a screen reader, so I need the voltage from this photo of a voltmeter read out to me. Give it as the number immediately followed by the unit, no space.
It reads 80V
